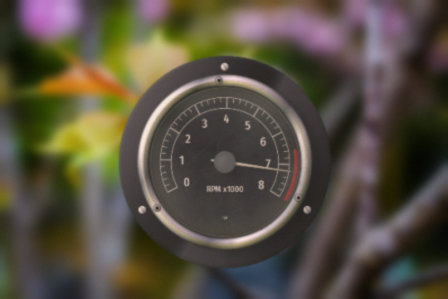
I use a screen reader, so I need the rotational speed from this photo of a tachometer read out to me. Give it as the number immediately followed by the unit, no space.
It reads 7200rpm
